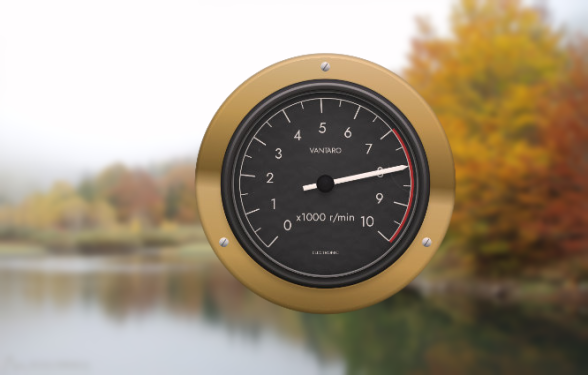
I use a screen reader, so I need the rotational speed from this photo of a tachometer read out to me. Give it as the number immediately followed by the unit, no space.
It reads 8000rpm
